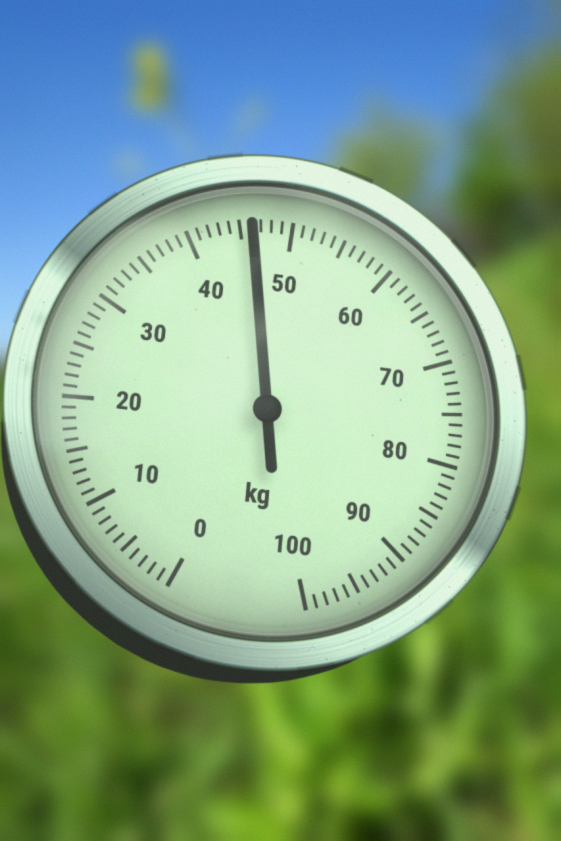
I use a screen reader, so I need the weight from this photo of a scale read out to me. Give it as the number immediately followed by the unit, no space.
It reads 46kg
